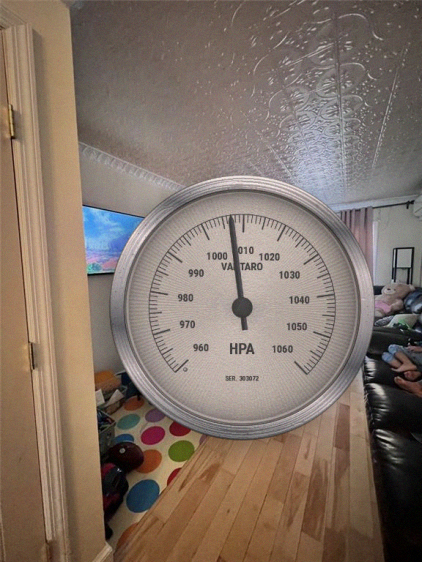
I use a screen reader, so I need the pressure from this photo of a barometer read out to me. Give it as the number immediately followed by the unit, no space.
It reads 1007hPa
